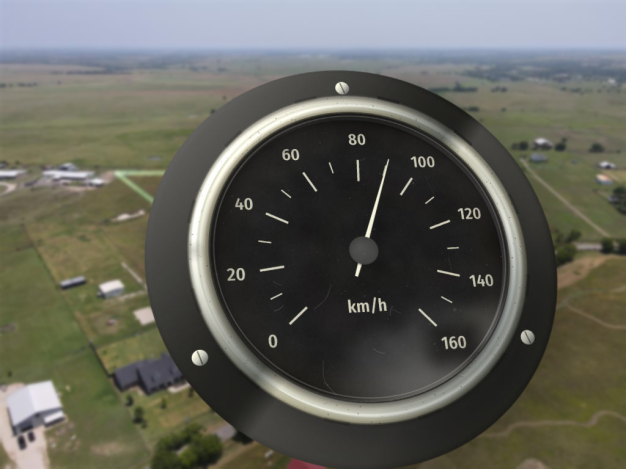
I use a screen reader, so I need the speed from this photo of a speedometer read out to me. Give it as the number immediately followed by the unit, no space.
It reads 90km/h
